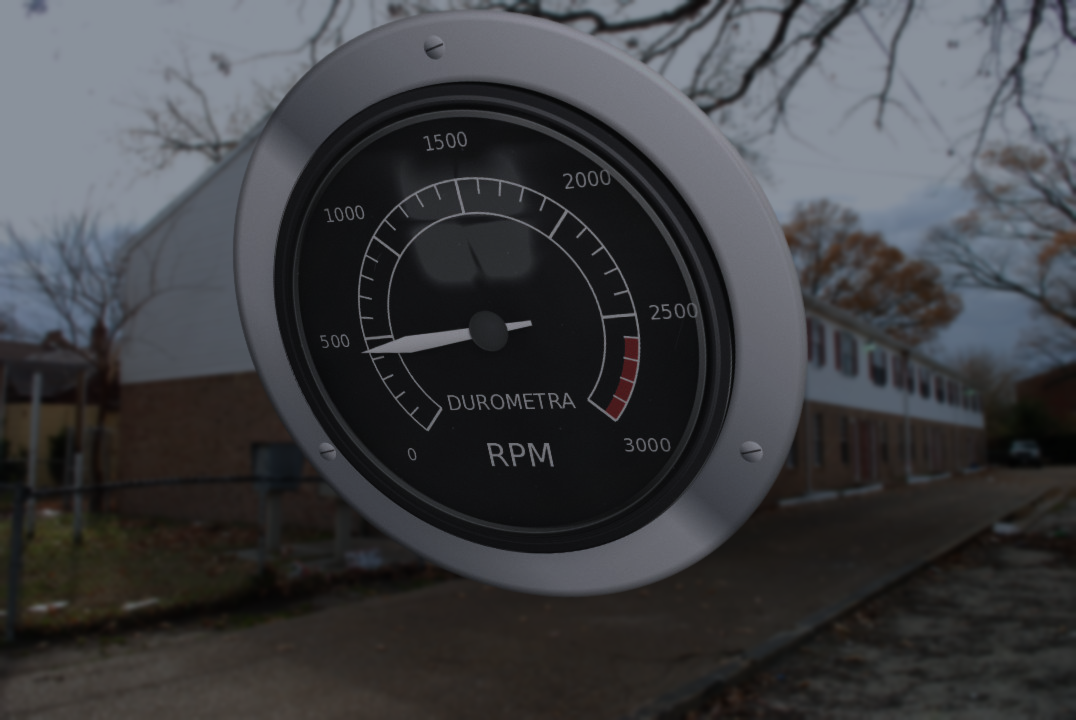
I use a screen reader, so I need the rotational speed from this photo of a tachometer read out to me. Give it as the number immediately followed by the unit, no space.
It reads 450rpm
